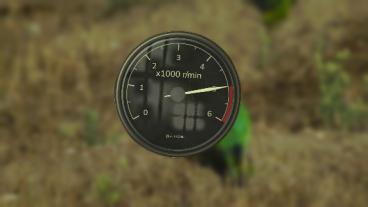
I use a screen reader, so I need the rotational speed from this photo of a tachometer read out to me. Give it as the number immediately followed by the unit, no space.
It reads 5000rpm
